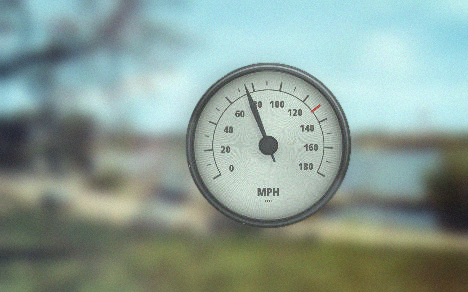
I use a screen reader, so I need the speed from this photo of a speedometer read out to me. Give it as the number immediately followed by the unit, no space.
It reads 75mph
